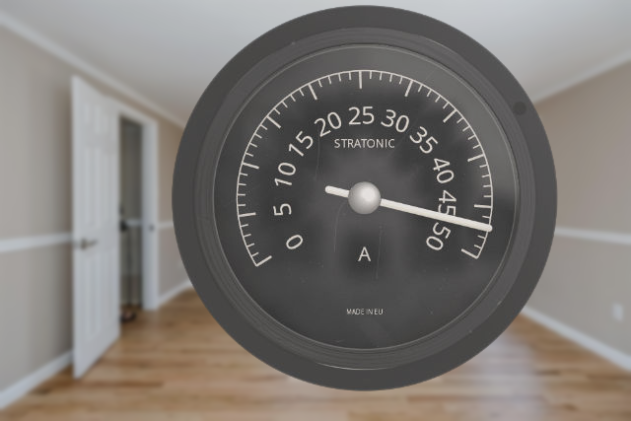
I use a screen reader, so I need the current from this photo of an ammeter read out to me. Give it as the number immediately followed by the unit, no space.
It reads 47A
